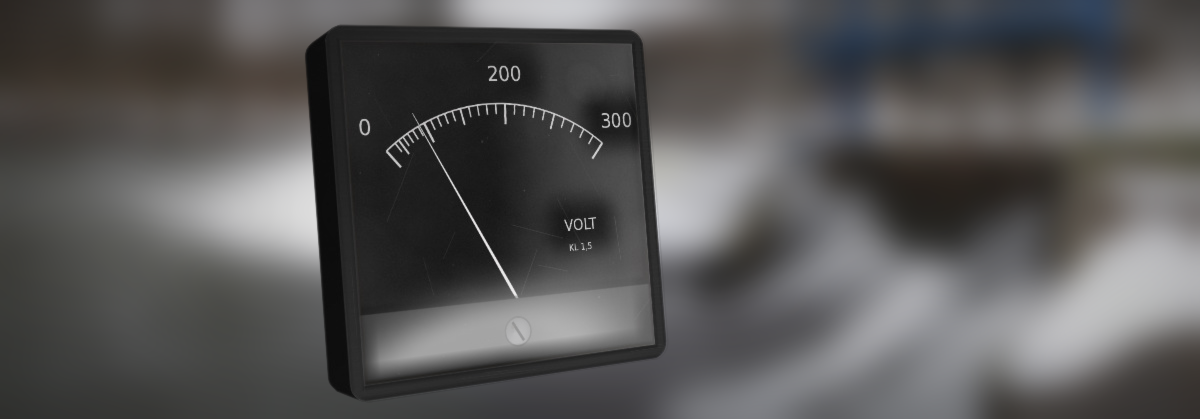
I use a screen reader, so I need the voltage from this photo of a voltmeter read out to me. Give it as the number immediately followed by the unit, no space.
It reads 90V
